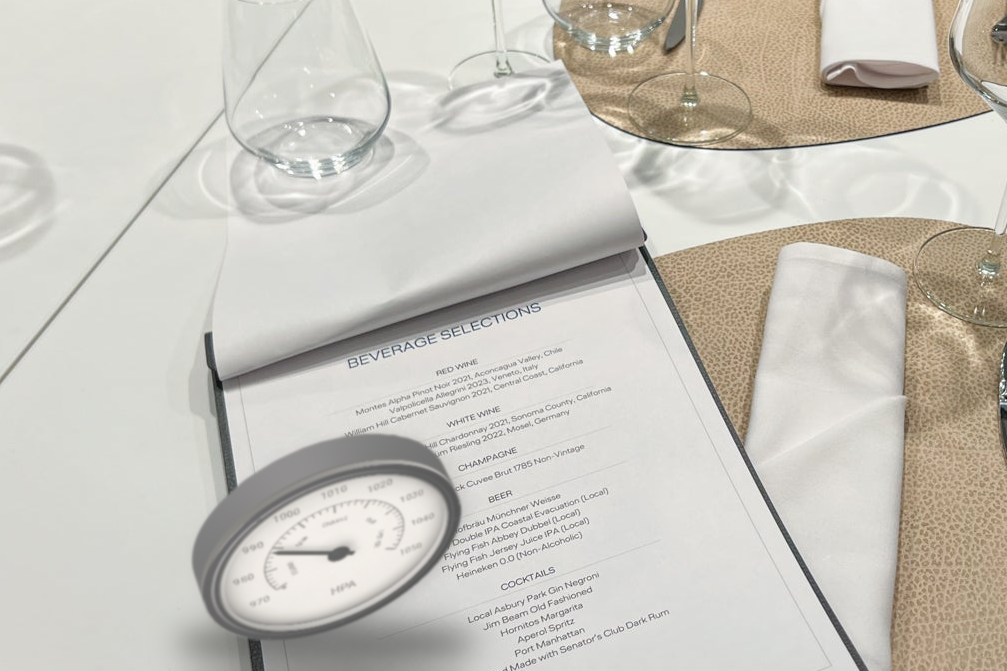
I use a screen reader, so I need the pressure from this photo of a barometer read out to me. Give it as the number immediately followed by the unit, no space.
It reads 990hPa
